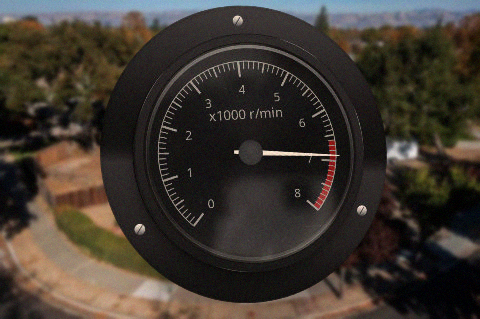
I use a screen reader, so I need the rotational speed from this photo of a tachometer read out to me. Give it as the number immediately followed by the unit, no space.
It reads 6900rpm
